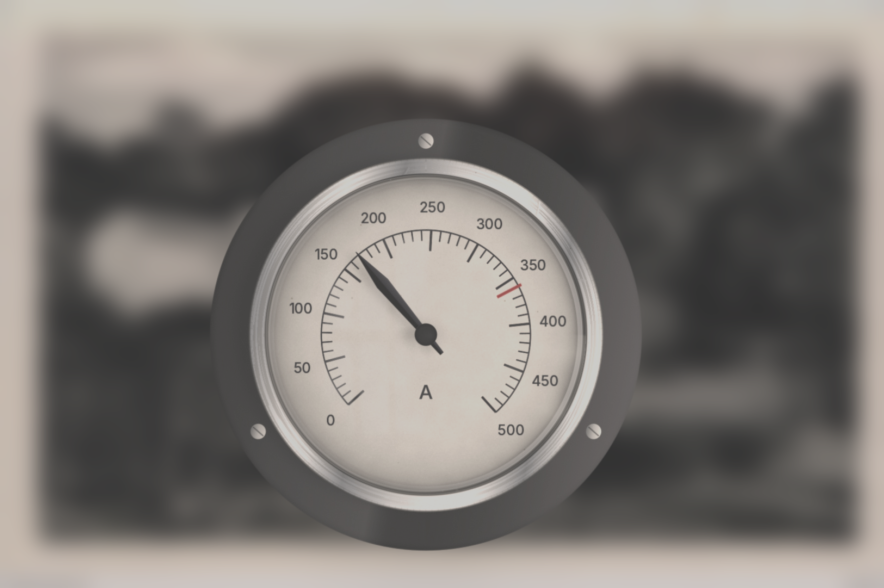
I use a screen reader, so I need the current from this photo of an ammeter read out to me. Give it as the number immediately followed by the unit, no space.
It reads 170A
